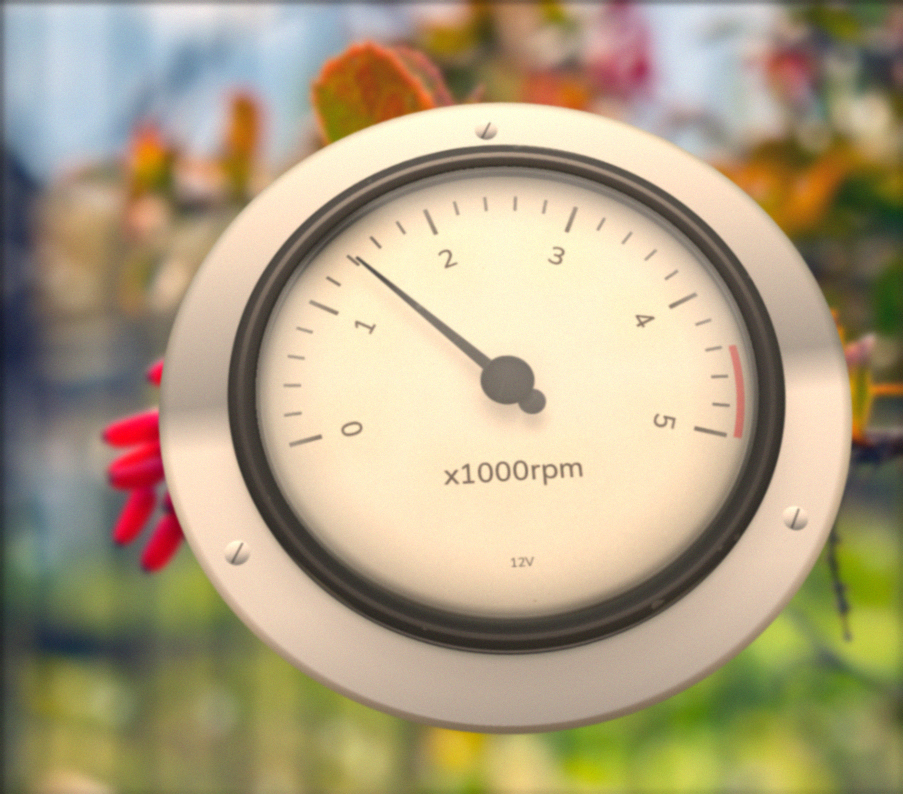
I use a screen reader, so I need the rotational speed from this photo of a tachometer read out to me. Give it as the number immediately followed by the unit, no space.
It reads 1400rpm
